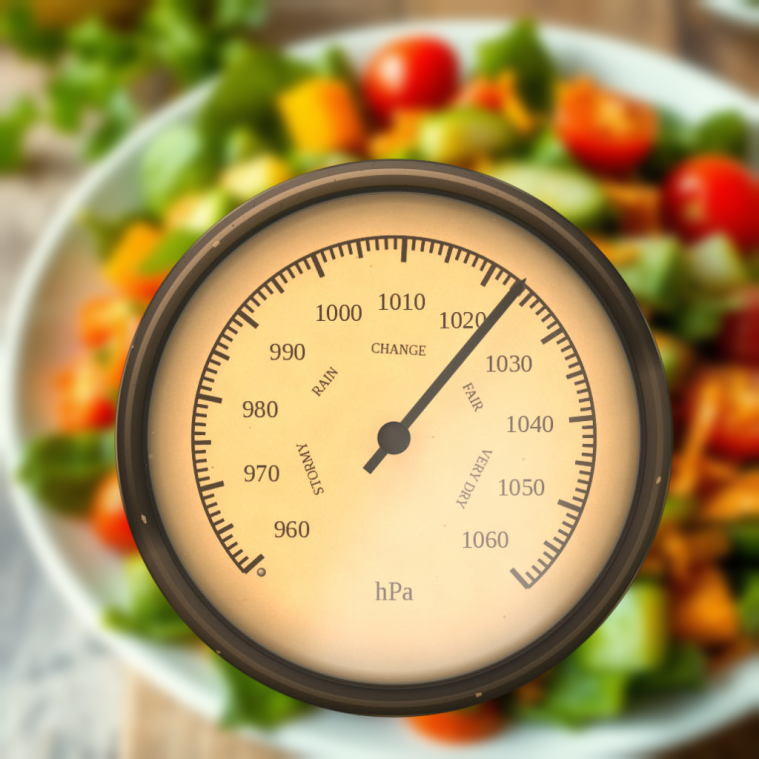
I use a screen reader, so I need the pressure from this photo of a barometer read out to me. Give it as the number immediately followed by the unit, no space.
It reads 1023.5hPa
